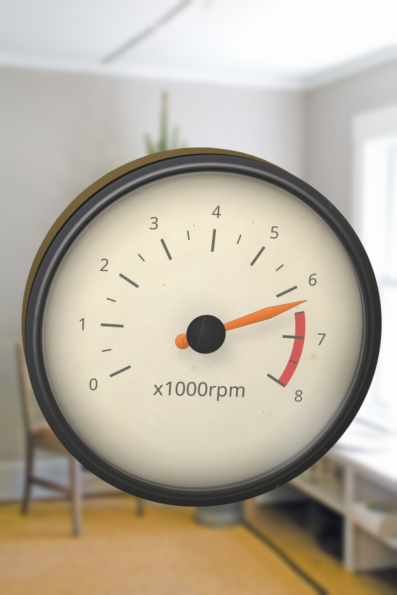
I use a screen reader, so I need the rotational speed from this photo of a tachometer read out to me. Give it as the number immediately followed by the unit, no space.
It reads 6250rpm
